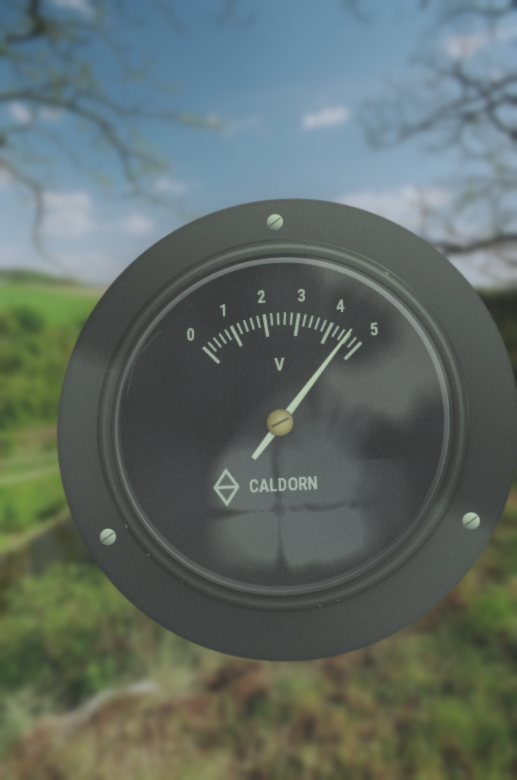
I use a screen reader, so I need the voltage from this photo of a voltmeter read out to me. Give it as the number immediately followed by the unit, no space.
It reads 4.6V
